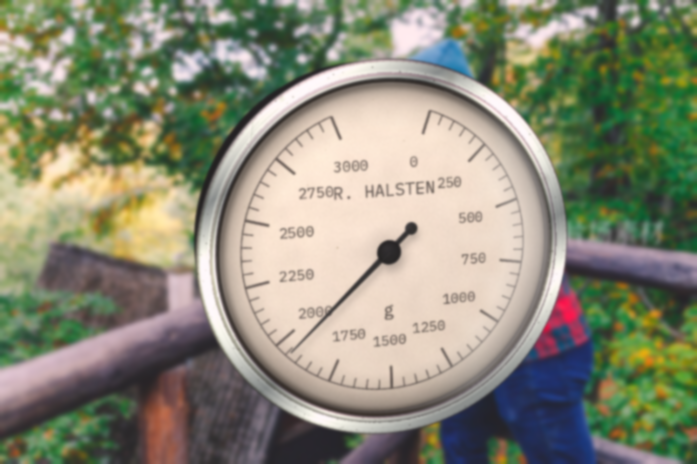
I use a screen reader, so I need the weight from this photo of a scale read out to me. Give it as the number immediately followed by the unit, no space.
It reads 1950g
